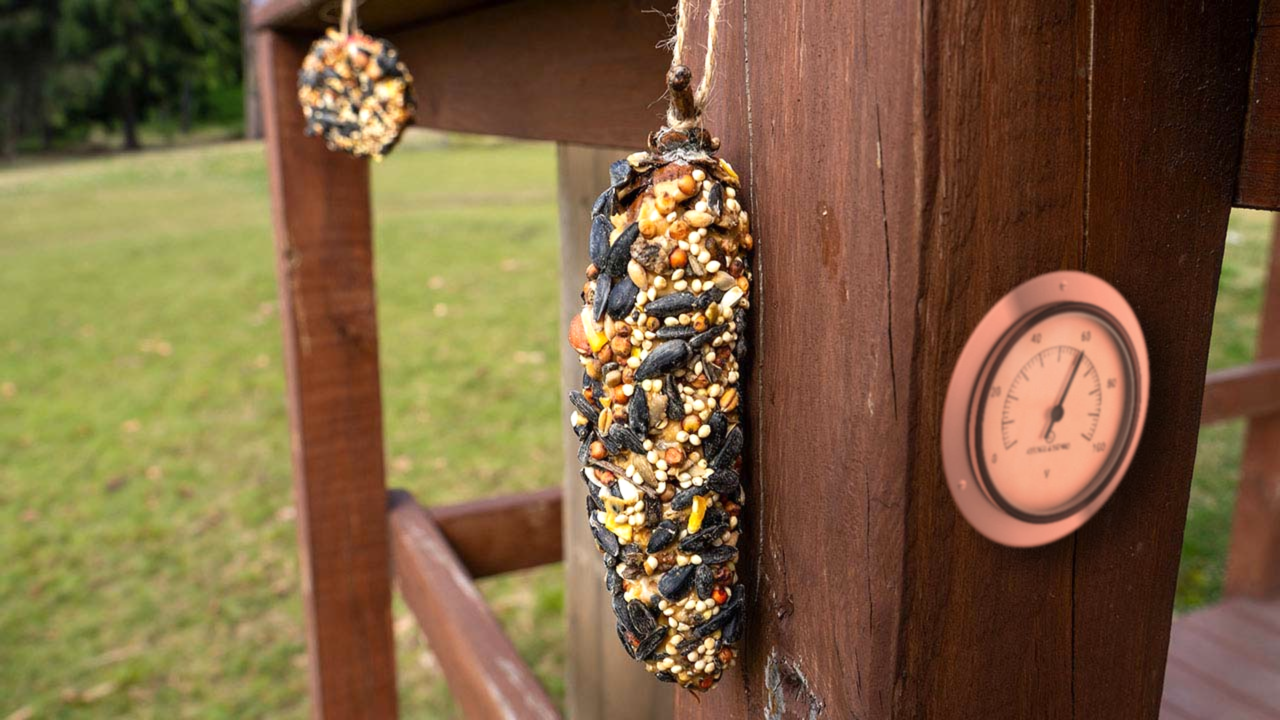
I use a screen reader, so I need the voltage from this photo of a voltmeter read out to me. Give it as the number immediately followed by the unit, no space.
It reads 60V
